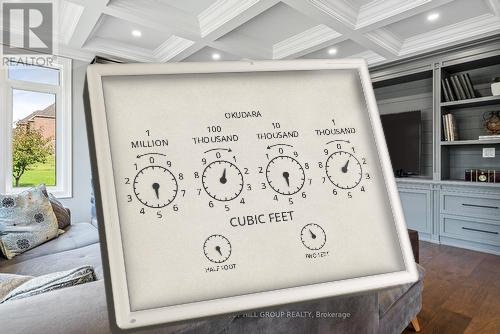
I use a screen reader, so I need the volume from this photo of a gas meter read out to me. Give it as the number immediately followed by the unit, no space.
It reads 505100ft³
